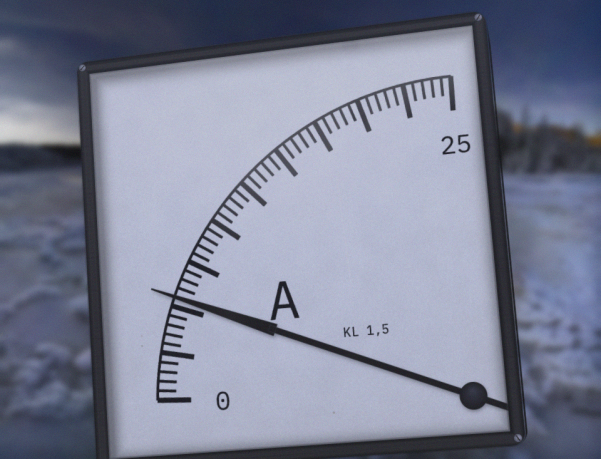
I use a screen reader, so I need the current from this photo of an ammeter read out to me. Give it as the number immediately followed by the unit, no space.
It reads 5.5A
